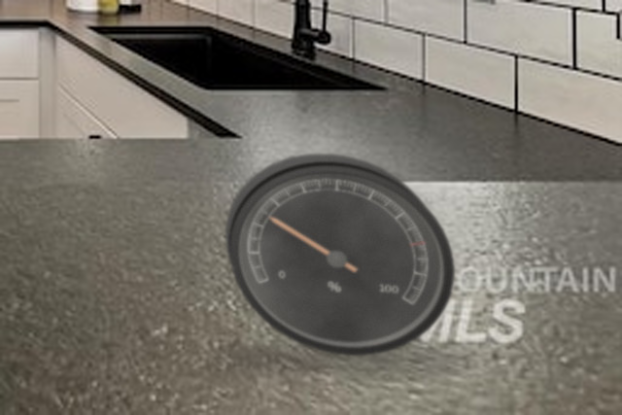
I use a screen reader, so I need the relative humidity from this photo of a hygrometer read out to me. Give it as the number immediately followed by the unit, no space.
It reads 25%
